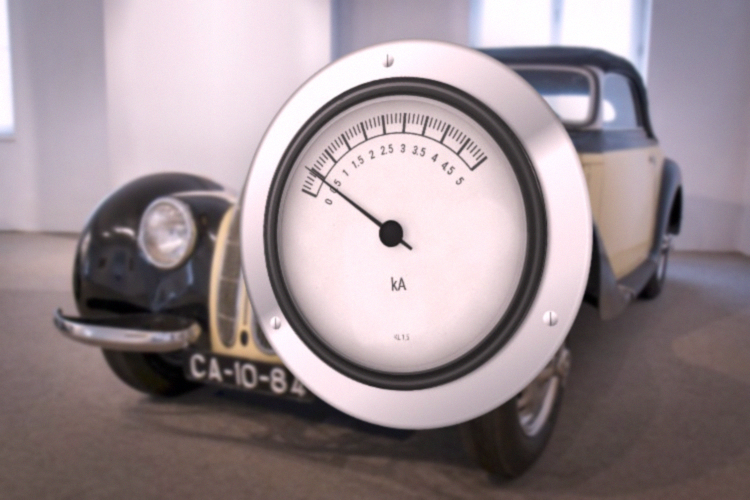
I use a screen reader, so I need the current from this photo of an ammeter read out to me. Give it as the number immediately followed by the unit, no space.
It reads 0.5kA
